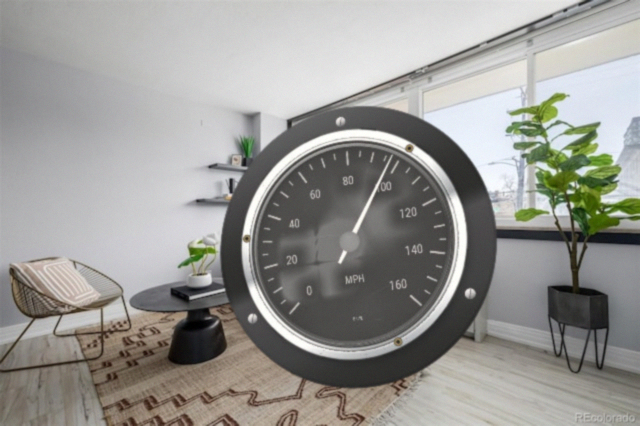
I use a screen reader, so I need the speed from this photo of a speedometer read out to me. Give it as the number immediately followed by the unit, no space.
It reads 97.5mph
